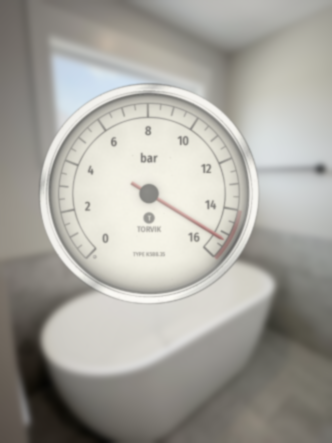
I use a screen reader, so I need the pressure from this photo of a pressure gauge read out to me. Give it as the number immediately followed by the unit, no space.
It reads 15.25bar
